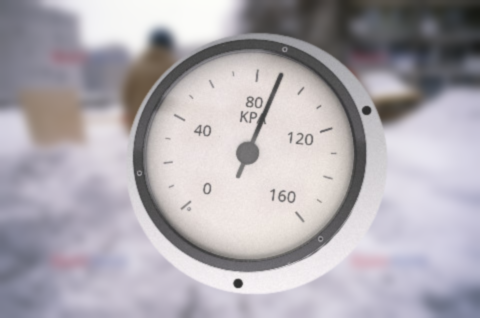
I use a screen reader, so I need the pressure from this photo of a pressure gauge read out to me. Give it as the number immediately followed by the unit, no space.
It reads 90kPa
